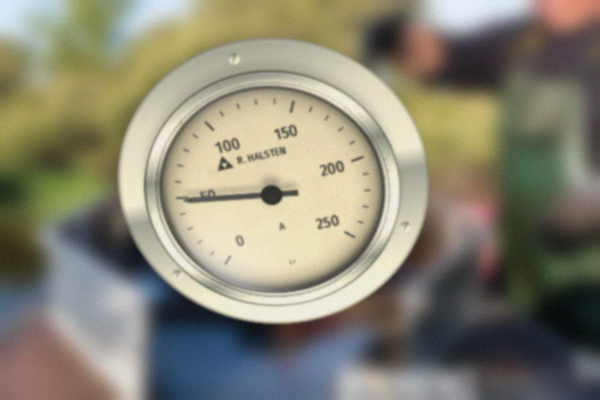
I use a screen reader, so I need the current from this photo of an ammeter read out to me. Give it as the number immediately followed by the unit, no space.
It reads 50A
